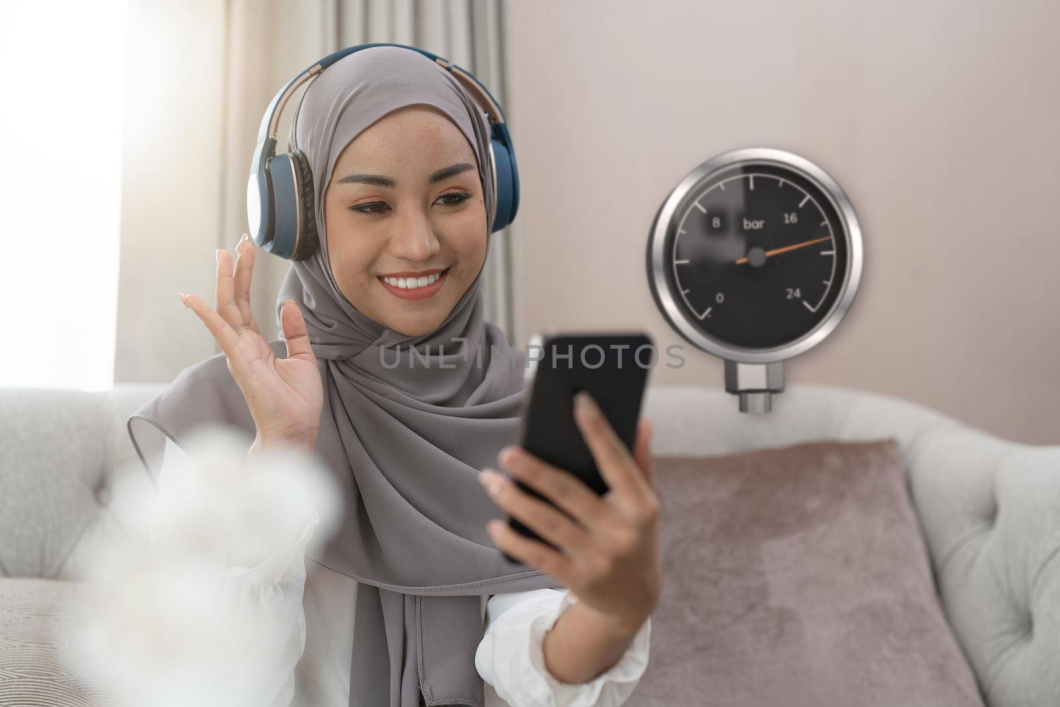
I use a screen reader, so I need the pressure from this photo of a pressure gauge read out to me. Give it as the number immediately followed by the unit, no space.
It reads 19bar
